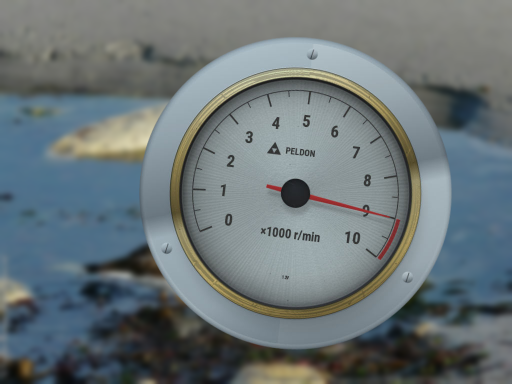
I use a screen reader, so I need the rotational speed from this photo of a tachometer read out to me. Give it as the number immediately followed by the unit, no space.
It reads 9000rpm
